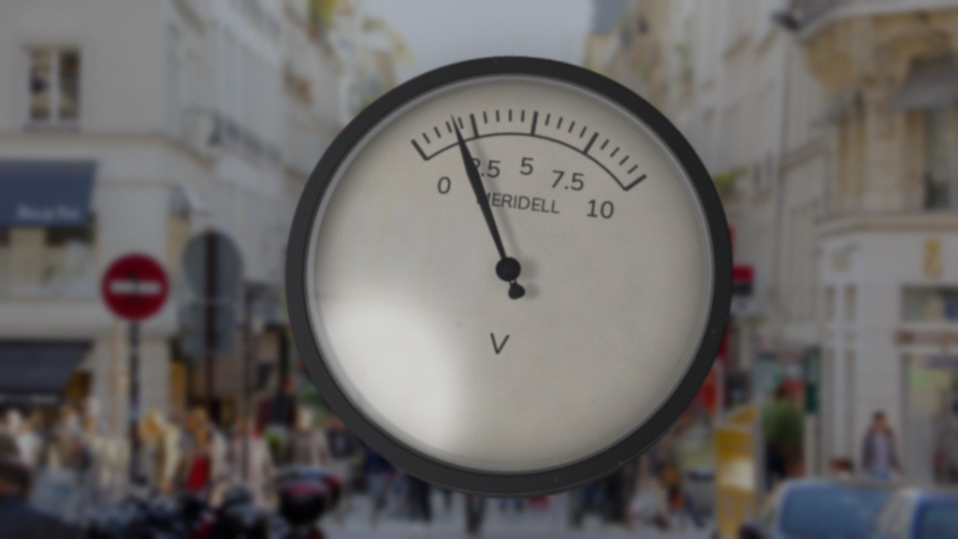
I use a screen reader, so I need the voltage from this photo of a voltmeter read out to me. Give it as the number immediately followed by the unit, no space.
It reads 1.75V
